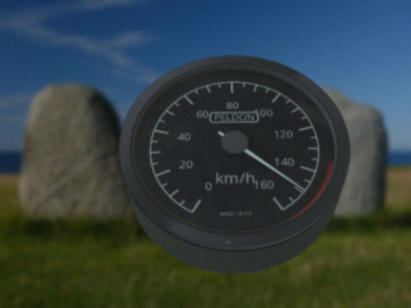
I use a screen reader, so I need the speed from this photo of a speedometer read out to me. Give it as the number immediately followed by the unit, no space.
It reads 150km/h
